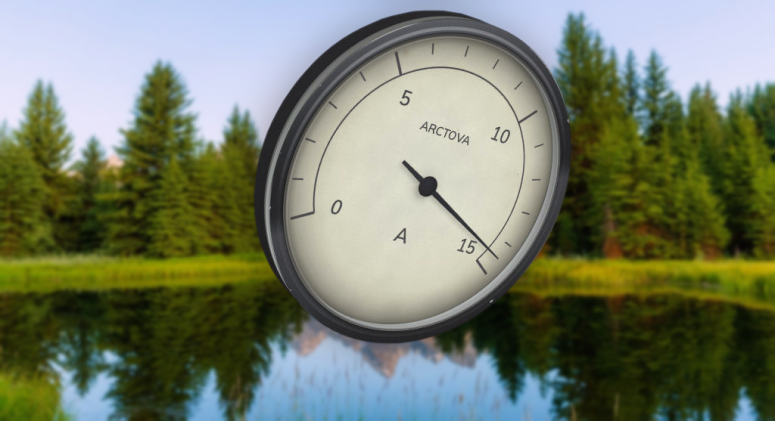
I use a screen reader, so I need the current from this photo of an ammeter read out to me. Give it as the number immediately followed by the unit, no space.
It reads 14.5A
